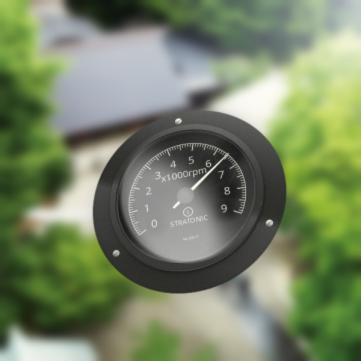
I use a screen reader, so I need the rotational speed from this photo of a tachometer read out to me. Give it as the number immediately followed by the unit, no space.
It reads 6500rpm
